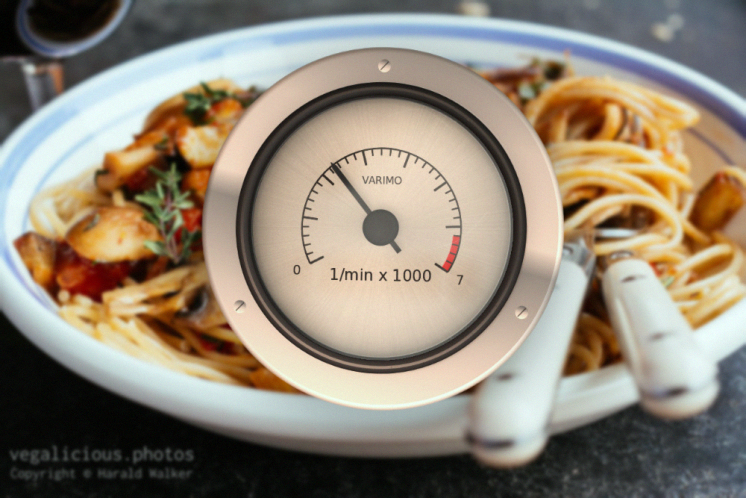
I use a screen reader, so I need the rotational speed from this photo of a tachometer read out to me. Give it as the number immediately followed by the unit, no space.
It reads 2300rpm
